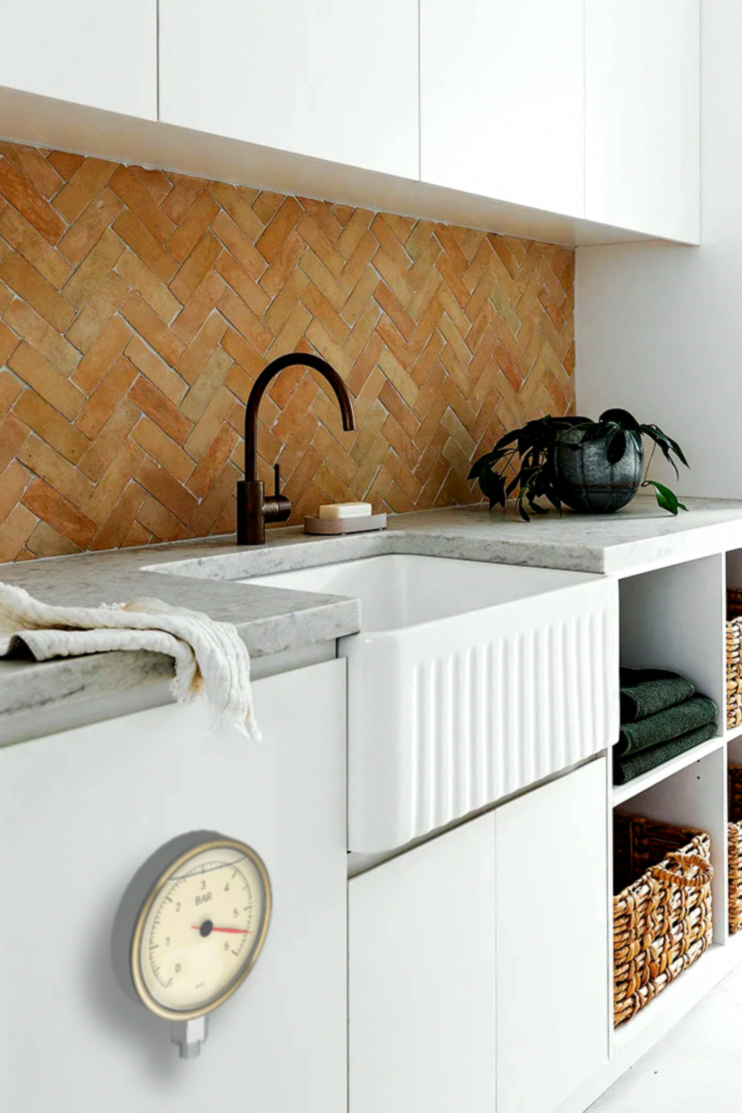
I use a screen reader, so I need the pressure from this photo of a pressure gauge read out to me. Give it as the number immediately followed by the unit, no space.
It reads 5.5bar
